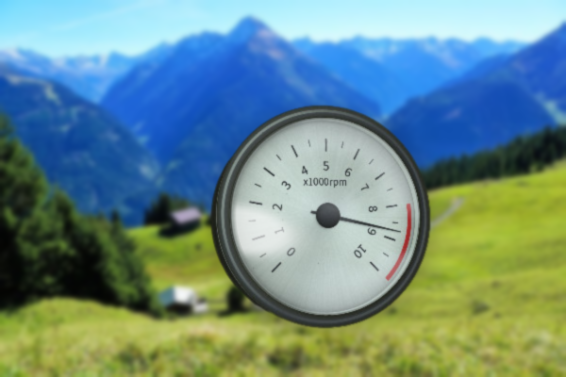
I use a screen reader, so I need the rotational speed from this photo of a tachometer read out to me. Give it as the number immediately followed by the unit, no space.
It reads 8750rpm
